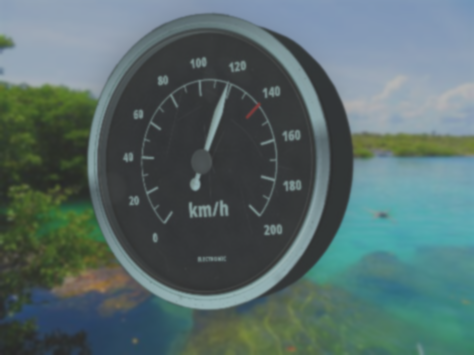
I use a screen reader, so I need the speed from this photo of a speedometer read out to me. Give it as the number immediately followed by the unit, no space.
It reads 120km/h
